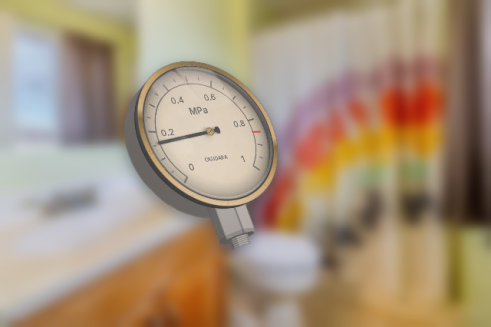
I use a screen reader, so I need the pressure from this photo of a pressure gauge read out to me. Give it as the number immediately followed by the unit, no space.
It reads 0.15MPa
